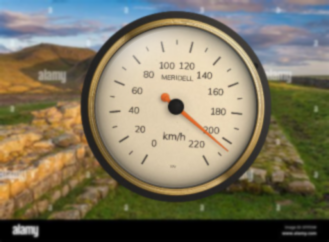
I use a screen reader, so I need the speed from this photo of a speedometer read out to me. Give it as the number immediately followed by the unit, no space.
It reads 205km/h
